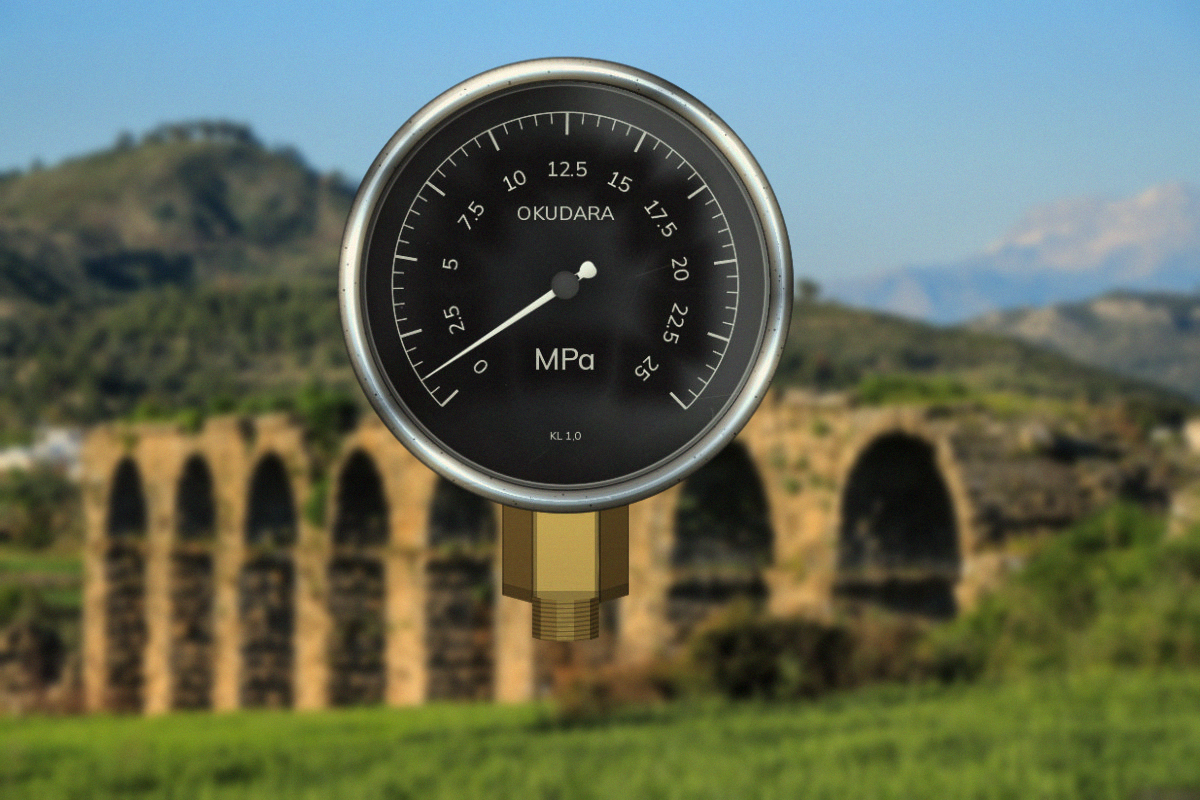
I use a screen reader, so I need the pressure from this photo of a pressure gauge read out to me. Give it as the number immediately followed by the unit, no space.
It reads 1MPa
